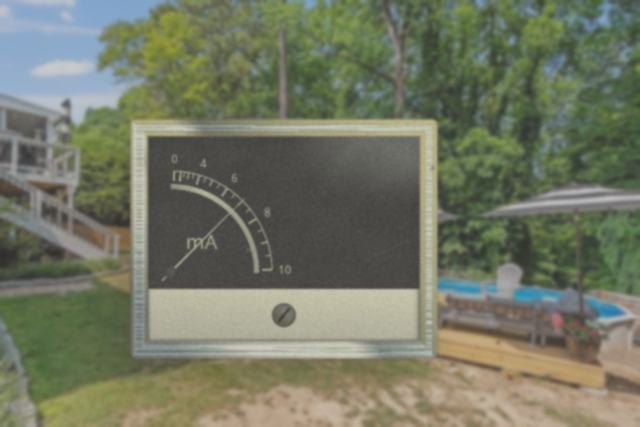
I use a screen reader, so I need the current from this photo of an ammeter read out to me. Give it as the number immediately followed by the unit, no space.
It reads 7mA
